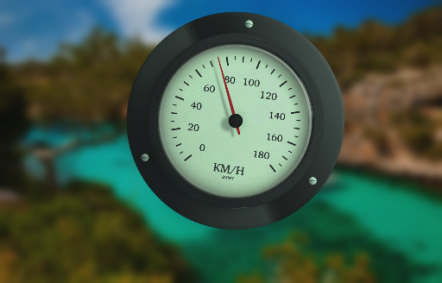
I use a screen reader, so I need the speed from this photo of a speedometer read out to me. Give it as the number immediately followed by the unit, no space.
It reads 75km/h
